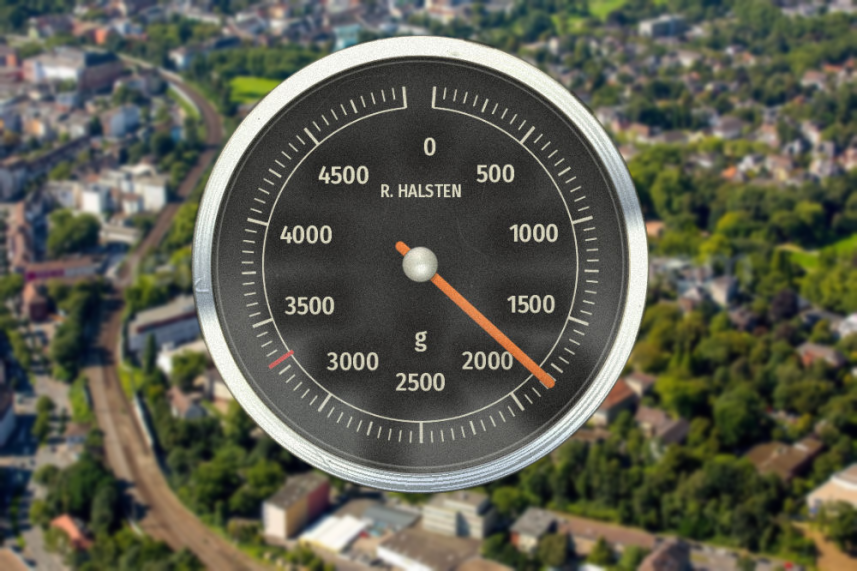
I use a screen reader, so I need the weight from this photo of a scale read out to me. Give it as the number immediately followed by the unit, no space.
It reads 1825g
